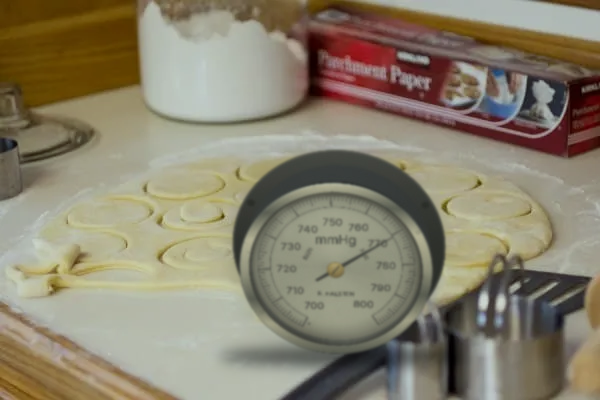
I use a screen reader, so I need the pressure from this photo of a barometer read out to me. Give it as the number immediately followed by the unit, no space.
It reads 770mmHg
